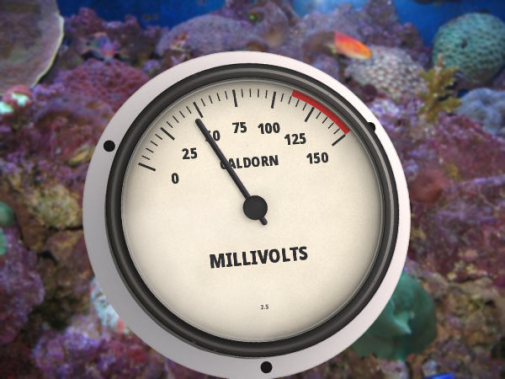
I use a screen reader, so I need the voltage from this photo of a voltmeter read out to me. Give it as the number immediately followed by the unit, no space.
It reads 45mV
